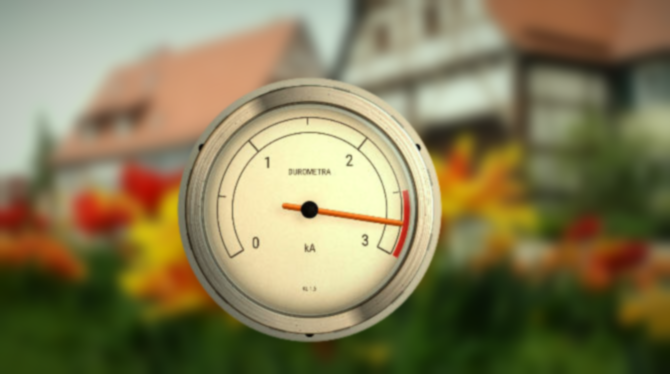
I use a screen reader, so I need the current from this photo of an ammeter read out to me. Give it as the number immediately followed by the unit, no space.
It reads 2.75kA
